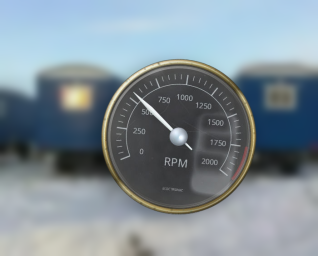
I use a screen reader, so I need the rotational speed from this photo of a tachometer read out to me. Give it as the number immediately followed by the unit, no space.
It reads 550rpm
